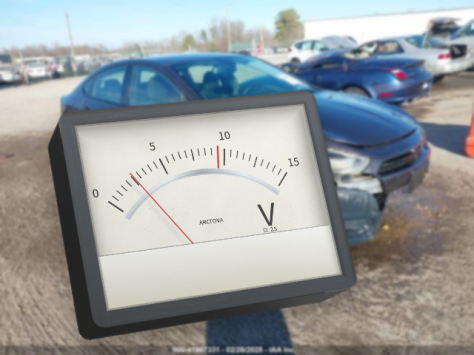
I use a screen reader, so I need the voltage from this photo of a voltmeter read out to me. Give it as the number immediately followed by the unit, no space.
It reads 2.5V
